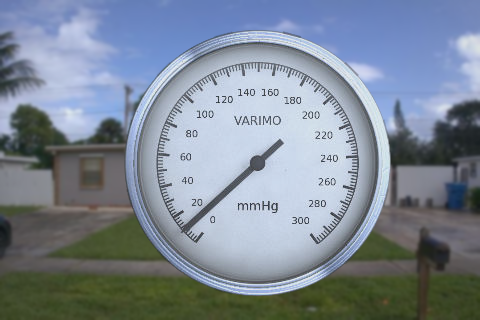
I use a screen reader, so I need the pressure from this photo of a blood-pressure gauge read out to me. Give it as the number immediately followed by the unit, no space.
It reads 10mmHg
